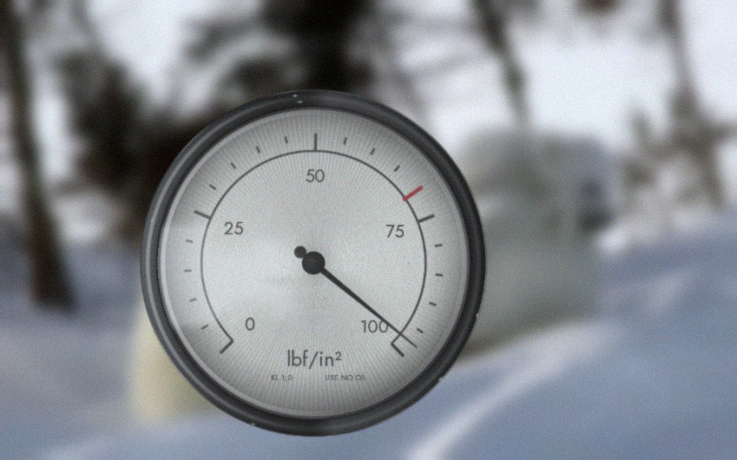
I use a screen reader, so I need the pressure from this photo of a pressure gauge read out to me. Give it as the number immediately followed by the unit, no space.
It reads 97.5psi
